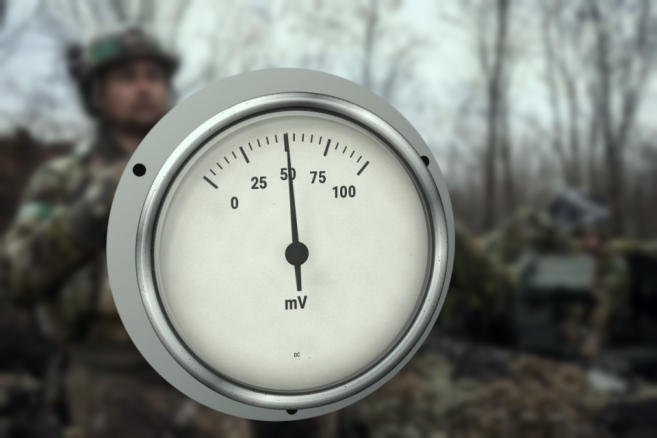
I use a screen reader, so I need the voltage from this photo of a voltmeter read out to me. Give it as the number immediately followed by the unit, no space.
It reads 50mV
